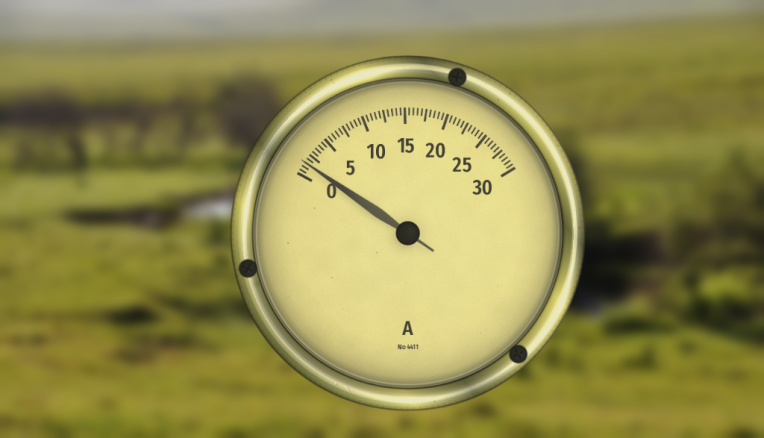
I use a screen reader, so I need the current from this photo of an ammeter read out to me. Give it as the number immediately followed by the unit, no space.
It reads 1.5A
